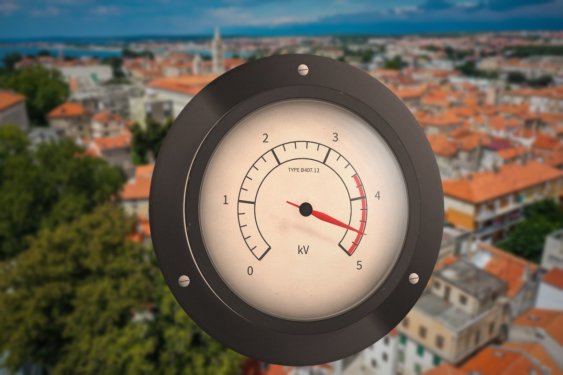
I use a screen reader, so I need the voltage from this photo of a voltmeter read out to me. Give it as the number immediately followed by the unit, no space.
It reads 4.6kV
